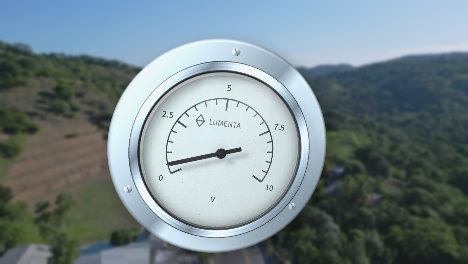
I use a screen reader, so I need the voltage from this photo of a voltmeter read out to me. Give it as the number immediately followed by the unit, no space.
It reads 0.5V
